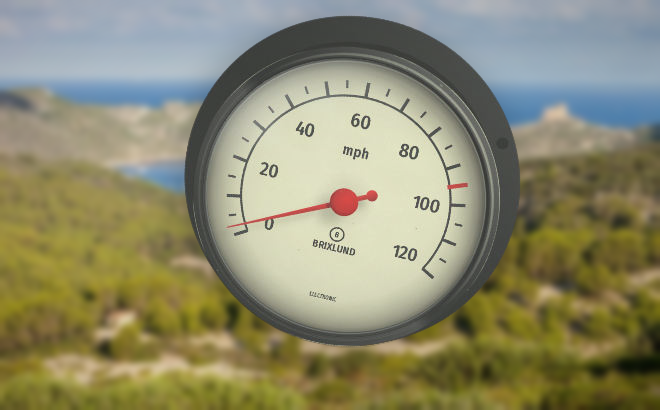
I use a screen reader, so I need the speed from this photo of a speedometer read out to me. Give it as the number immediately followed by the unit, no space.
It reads 2.5mph
